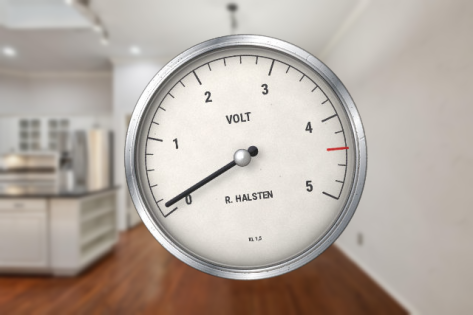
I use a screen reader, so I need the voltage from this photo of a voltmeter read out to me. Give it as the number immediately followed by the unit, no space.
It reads 0.1V
